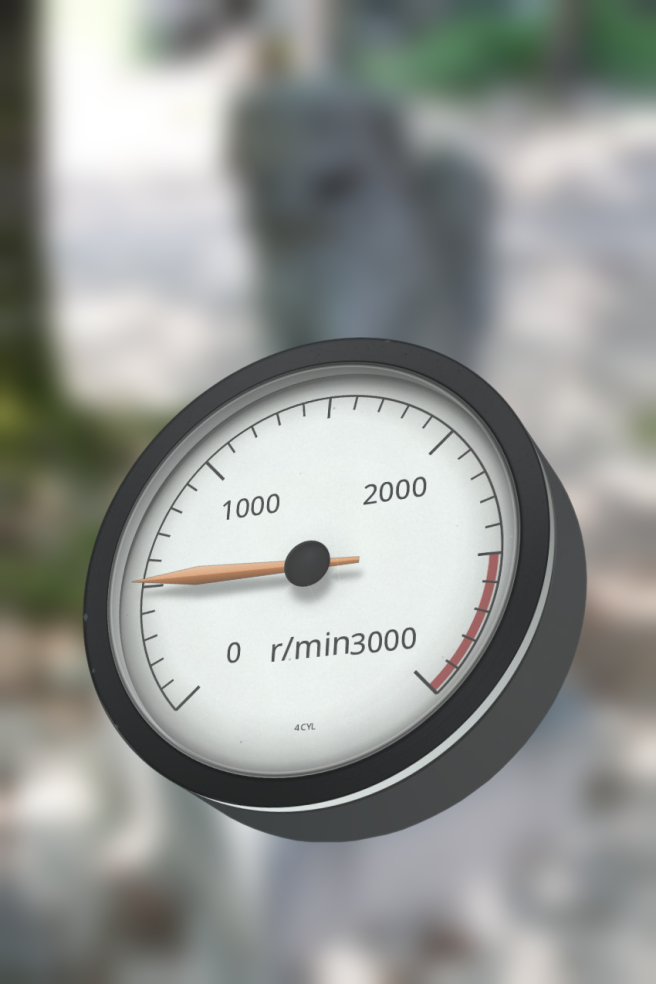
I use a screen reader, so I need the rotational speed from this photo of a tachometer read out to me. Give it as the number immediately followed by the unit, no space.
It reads 500rpm
